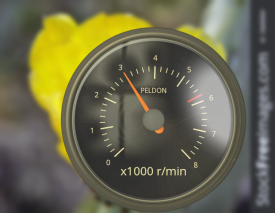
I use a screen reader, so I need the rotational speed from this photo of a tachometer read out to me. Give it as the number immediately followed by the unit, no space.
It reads 3000rpm
